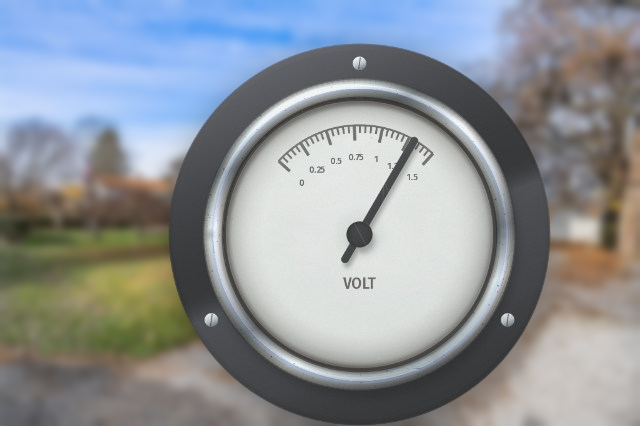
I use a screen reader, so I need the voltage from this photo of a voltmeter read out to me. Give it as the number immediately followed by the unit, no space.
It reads 1.3V
